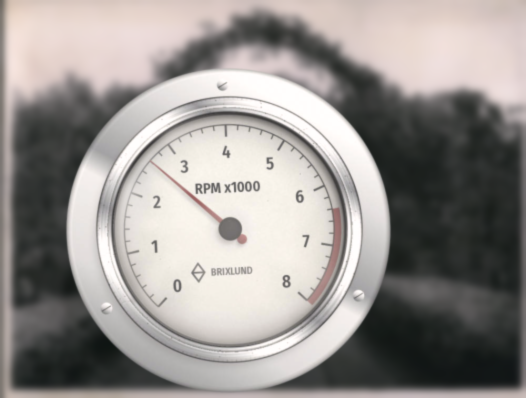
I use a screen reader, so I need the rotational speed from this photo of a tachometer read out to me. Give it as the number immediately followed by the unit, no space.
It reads 2600rpm
